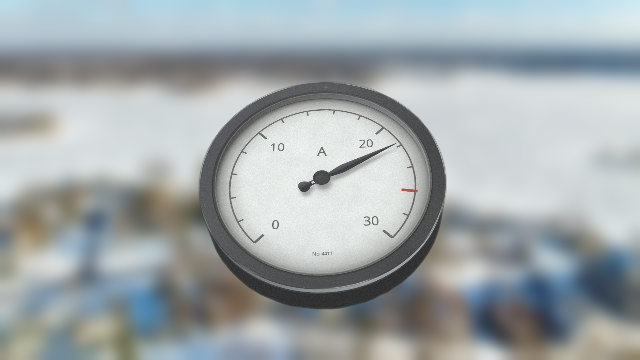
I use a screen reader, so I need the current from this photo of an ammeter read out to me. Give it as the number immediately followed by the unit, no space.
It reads 22A
